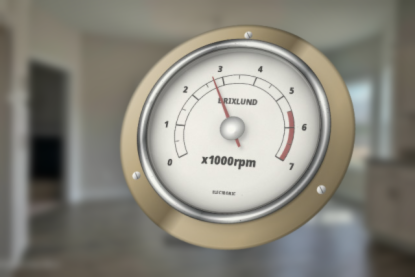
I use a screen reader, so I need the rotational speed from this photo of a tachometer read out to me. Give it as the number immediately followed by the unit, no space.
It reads 2750rpm
